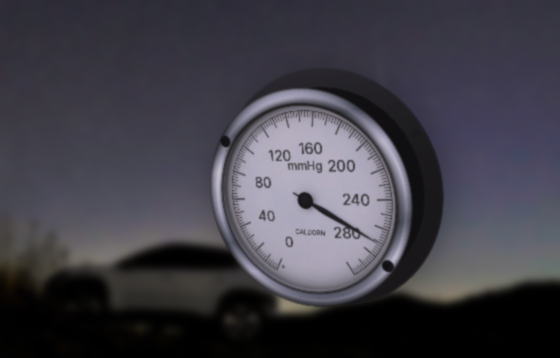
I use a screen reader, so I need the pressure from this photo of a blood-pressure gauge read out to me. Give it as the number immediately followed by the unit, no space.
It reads 270mmHg
